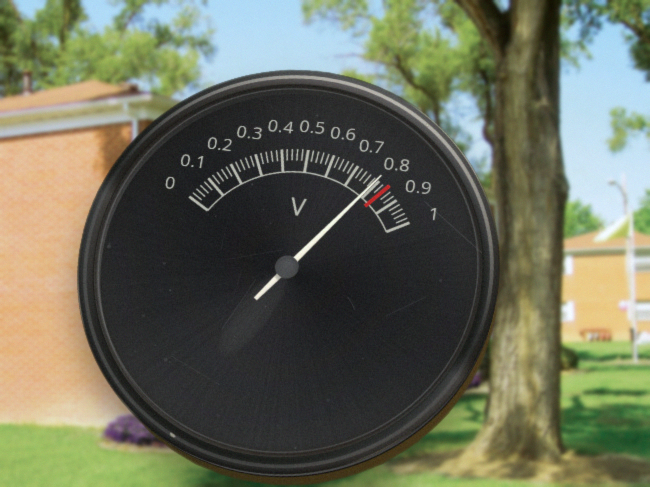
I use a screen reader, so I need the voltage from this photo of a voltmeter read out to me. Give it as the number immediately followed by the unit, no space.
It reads 0.8V
